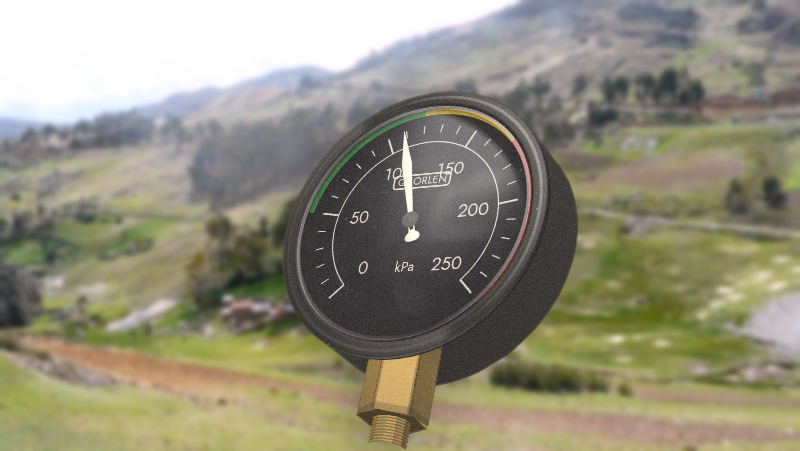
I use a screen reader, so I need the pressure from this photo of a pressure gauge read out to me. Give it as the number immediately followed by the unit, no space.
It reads 110kPa
